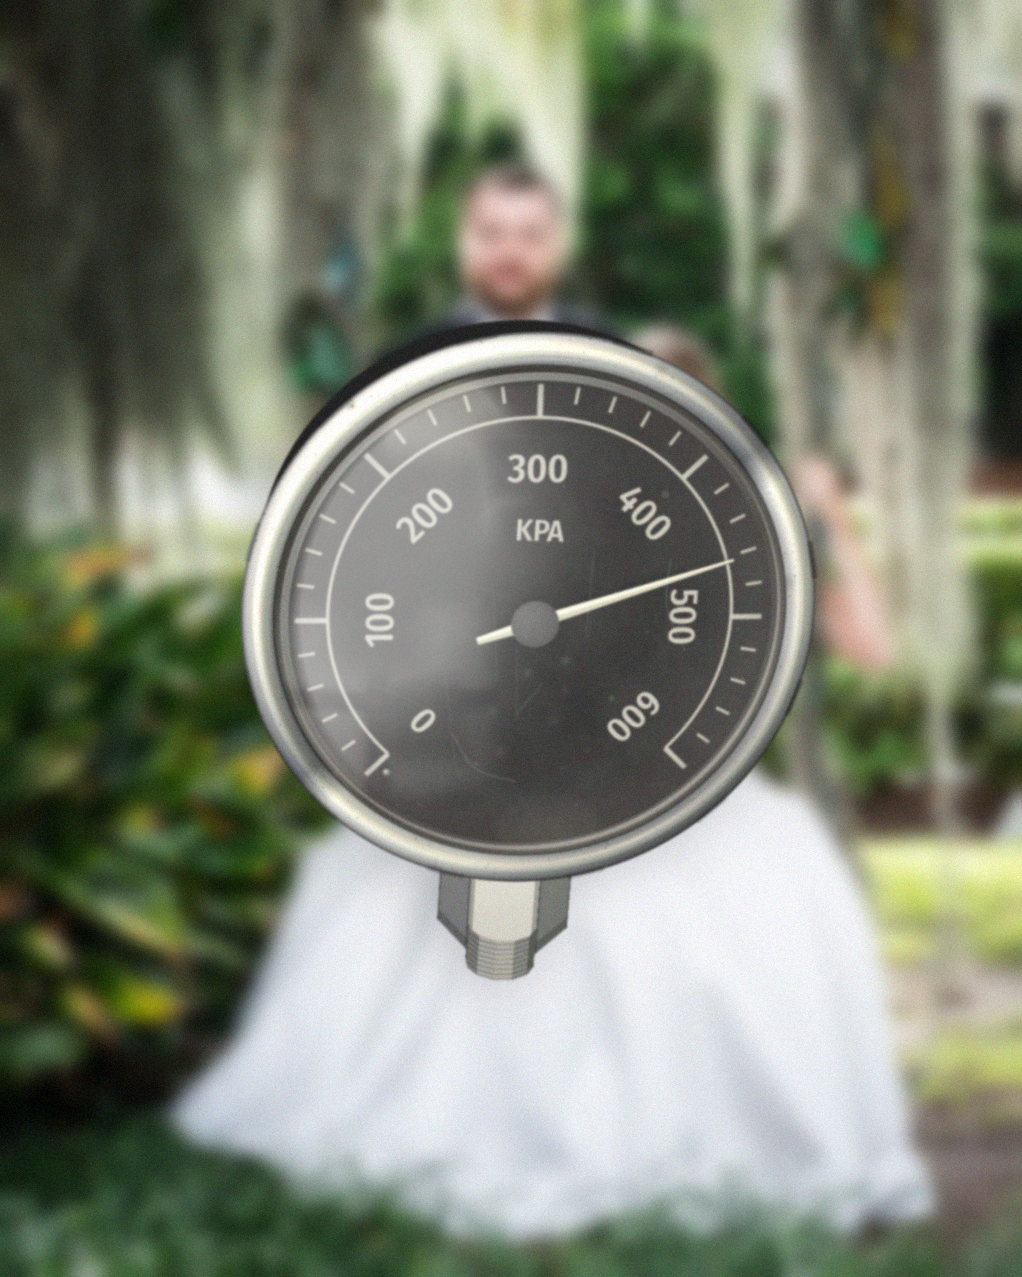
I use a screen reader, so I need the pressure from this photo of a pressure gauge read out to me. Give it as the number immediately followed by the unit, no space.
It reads 460kPa
